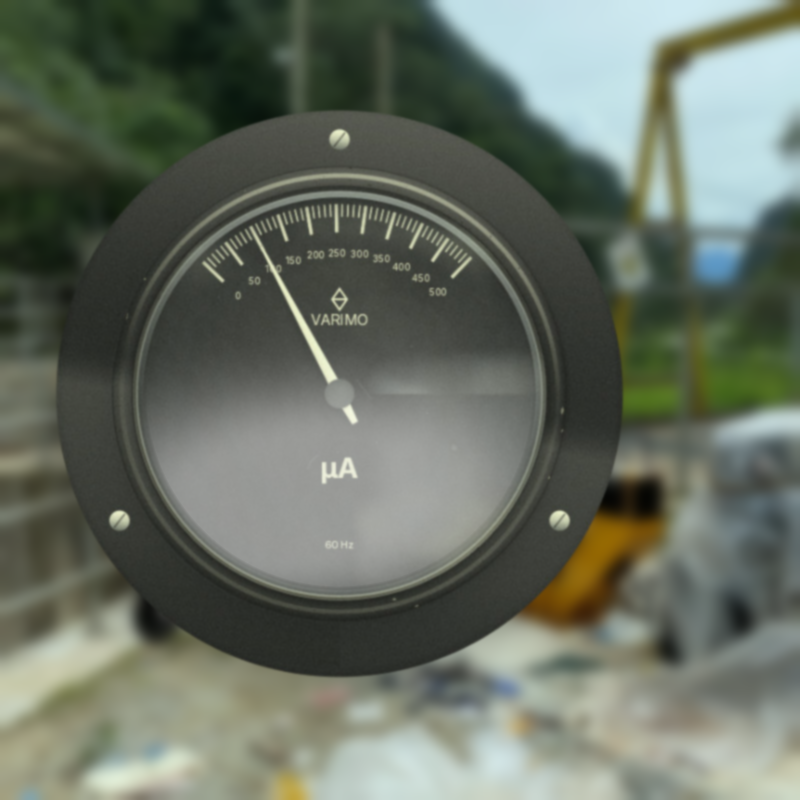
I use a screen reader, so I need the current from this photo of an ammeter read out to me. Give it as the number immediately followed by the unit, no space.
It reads 100µA
